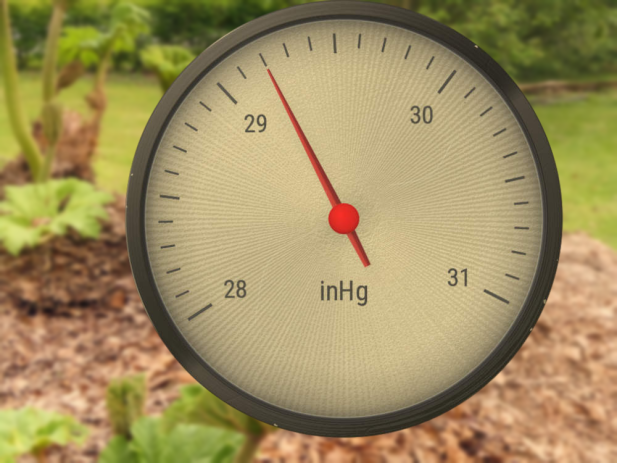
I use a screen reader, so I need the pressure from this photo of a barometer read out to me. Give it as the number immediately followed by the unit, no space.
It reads 29.2inHg
